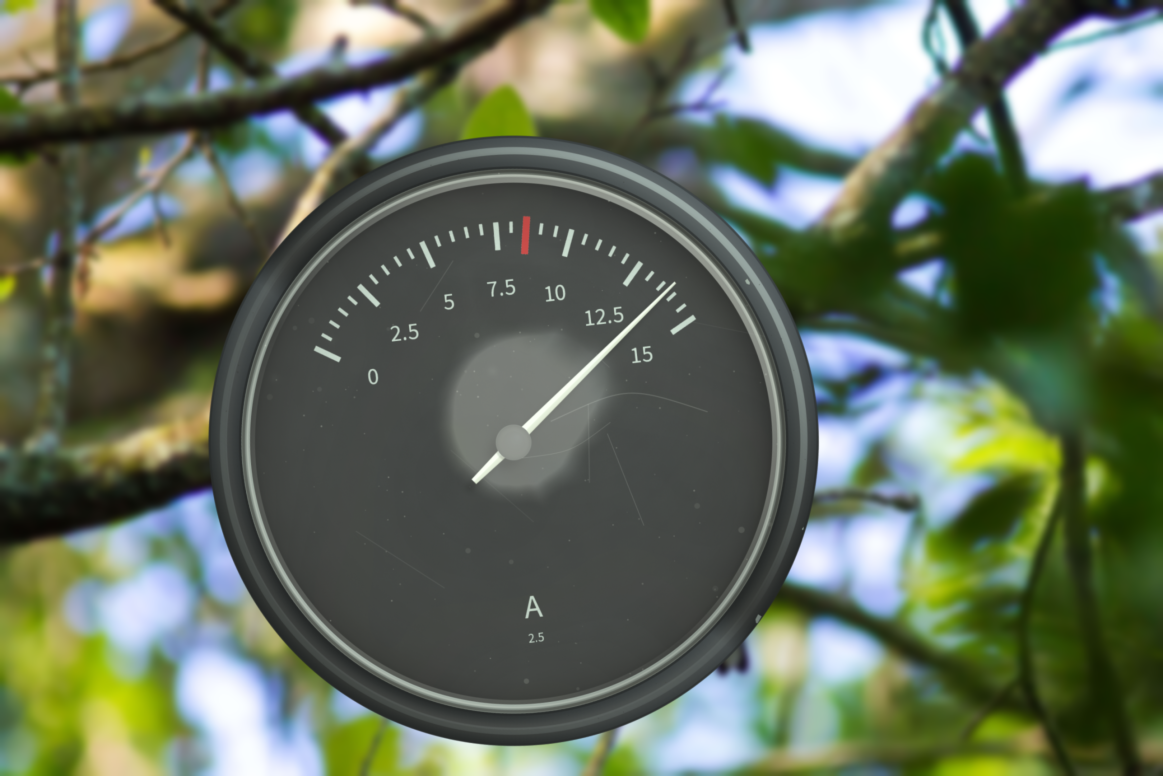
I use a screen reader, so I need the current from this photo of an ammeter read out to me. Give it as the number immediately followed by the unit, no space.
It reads 13.75A
